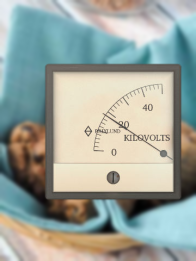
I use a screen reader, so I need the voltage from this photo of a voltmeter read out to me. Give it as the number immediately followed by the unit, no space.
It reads 18kV
